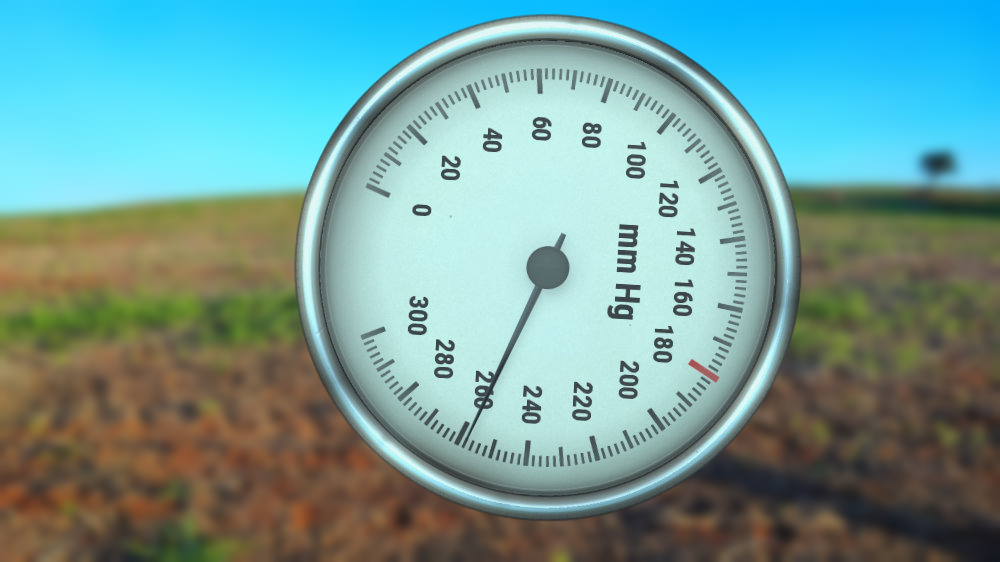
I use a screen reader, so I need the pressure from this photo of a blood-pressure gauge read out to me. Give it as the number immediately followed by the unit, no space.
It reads 258mmHg
